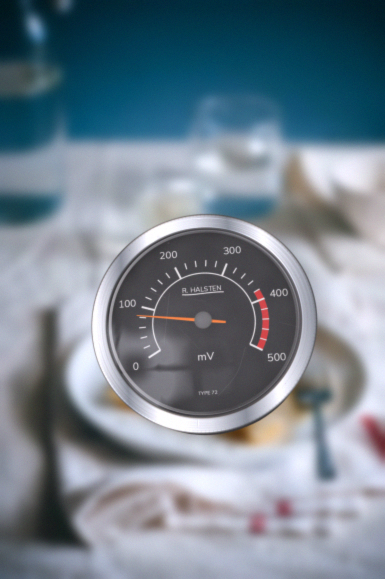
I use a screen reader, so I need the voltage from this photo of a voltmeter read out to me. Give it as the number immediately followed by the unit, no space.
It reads 80mV
